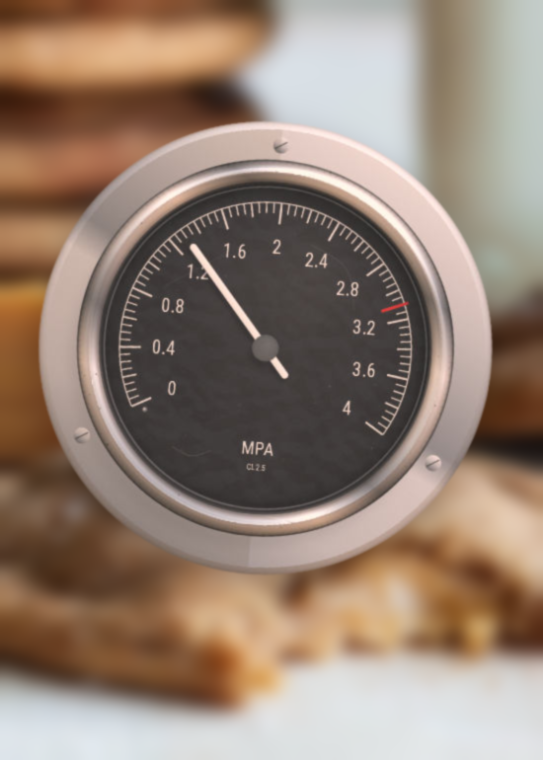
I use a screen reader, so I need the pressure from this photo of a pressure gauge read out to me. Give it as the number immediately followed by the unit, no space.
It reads 1.3MPa
